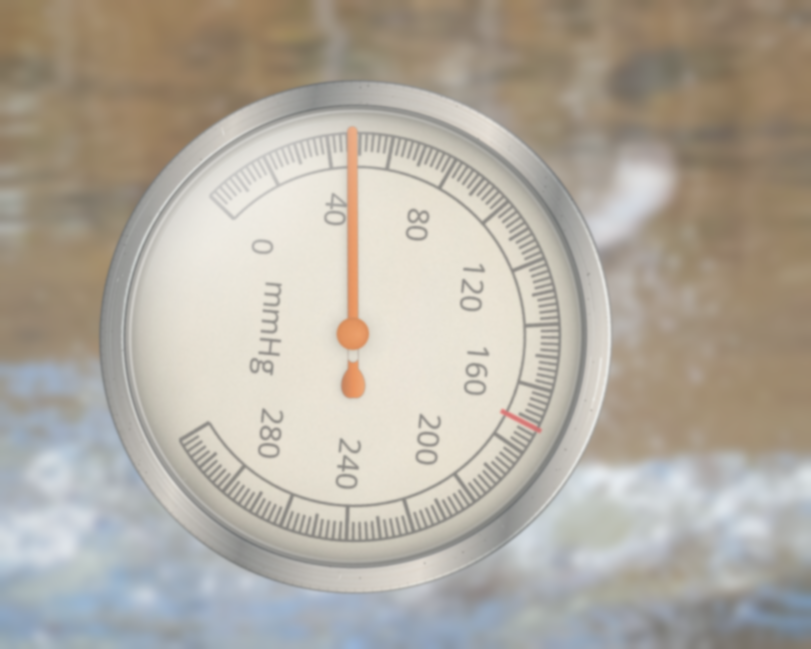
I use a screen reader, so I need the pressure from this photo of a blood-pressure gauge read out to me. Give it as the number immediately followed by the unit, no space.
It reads 48mmHg
